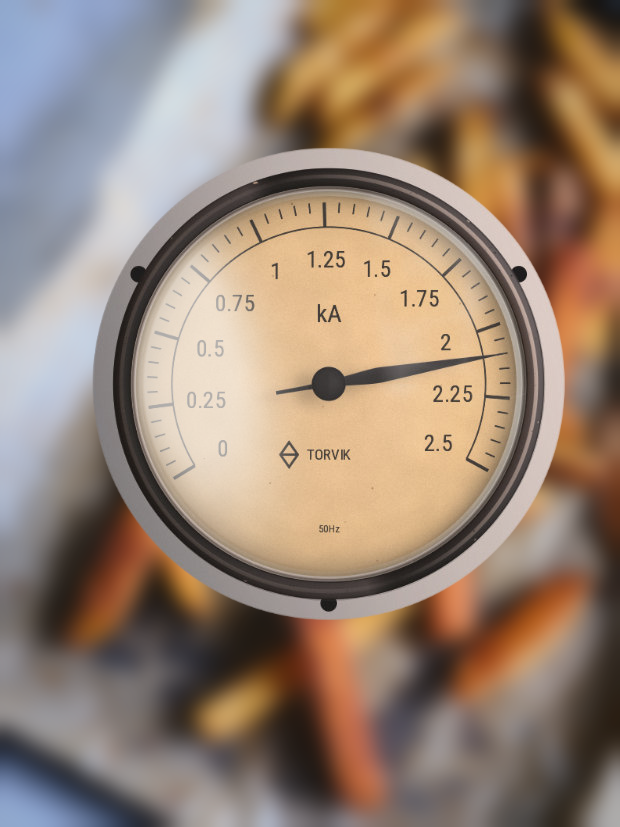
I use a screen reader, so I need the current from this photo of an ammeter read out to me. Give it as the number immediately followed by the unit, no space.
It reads 2.1kA
